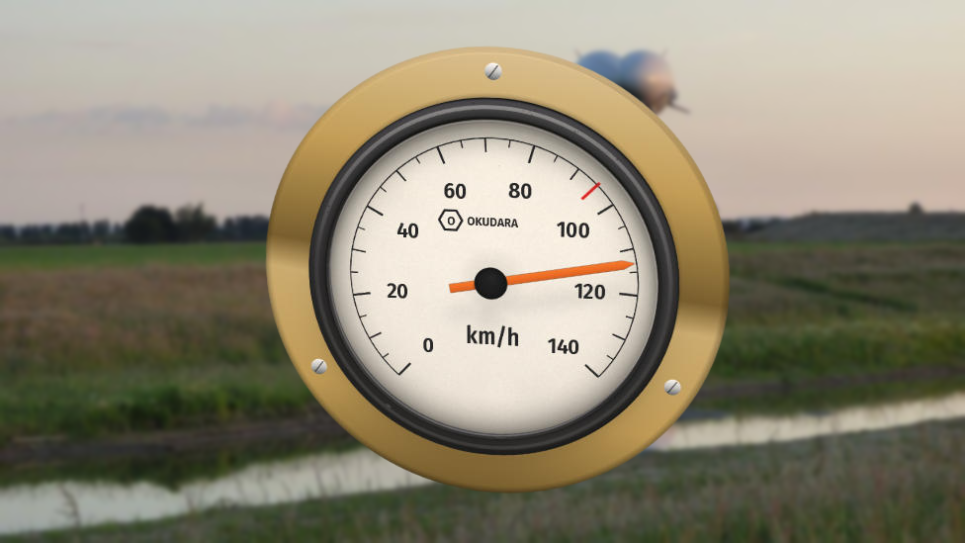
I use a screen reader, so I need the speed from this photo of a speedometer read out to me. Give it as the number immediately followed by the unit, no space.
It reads 112.5km/h
